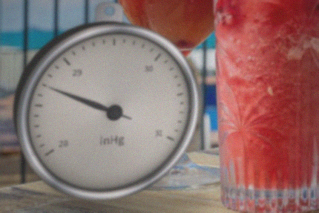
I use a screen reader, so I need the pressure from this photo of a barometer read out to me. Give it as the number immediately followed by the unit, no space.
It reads 28.7inHg
